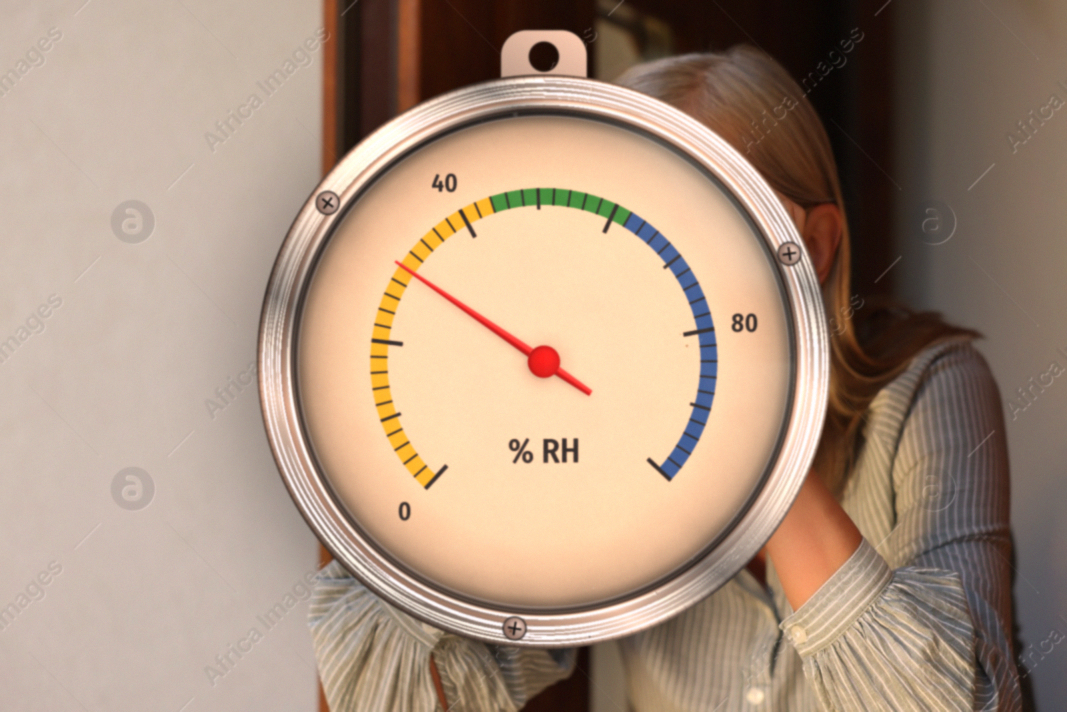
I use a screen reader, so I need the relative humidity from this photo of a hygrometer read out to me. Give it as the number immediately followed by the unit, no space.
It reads 30%
